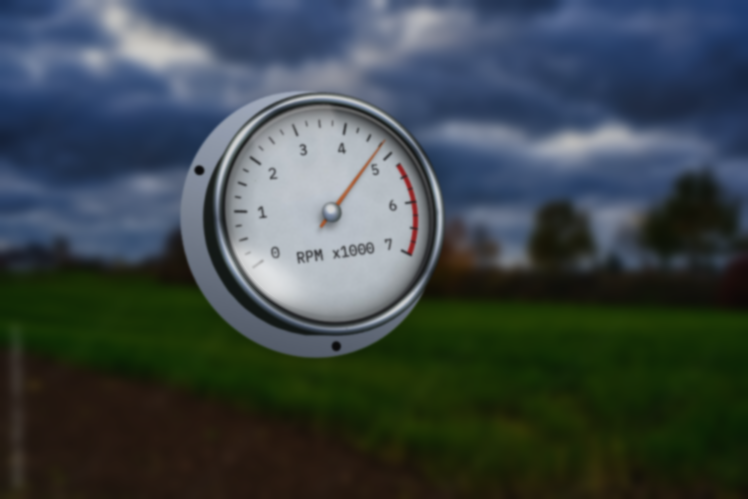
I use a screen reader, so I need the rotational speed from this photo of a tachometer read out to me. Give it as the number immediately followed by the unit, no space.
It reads 4750rpm
